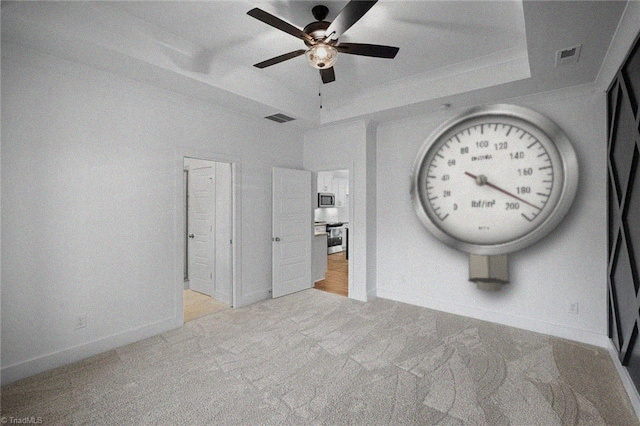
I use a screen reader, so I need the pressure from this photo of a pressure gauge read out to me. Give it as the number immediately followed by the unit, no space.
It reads 190psi
